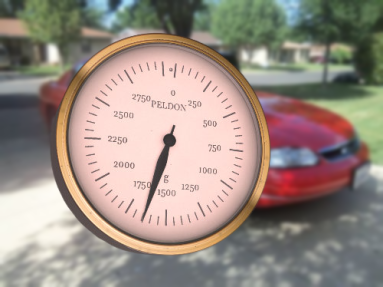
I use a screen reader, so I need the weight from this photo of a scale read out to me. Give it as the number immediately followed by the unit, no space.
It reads 1650g
